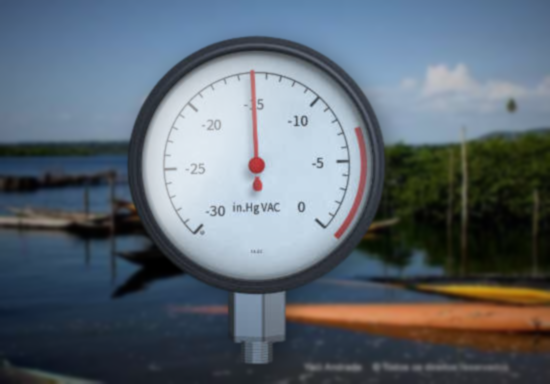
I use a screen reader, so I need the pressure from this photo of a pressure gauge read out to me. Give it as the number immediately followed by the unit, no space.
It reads -15inHg
